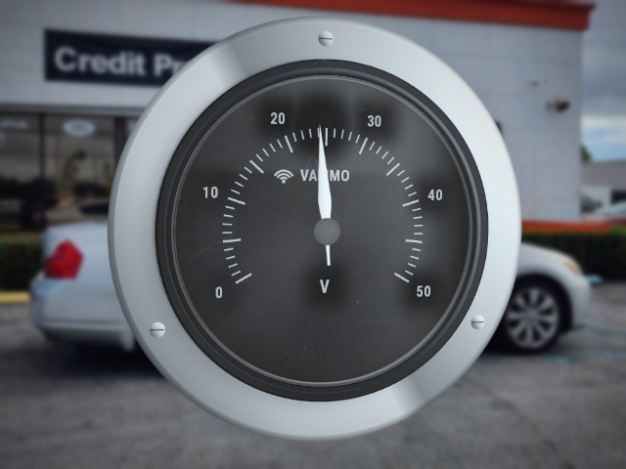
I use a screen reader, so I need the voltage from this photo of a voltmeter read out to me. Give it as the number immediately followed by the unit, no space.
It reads 24V
